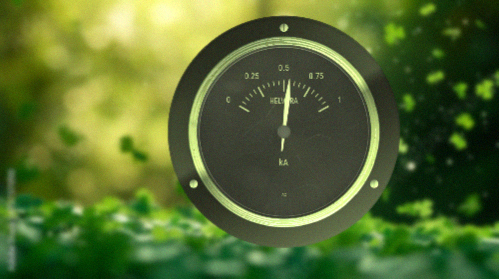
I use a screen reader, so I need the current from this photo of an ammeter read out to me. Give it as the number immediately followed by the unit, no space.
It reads 0.55kA
